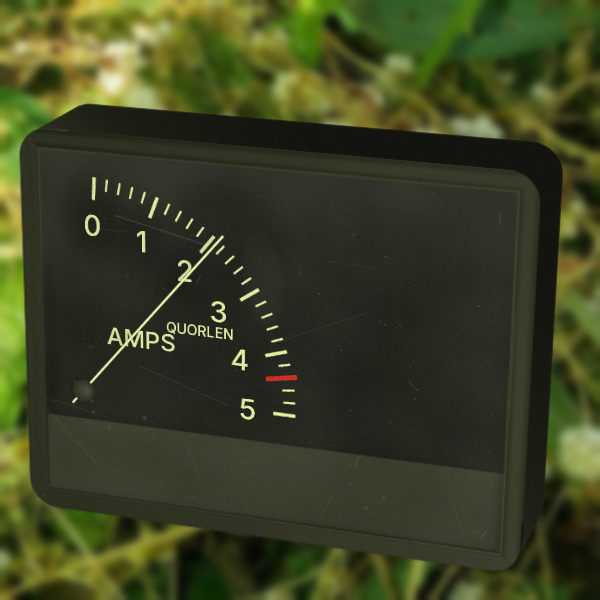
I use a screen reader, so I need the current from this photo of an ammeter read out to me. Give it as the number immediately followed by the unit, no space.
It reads 2.1A
